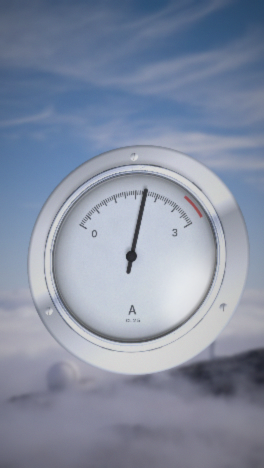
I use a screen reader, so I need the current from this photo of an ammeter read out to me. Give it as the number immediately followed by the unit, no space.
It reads 1.75A
